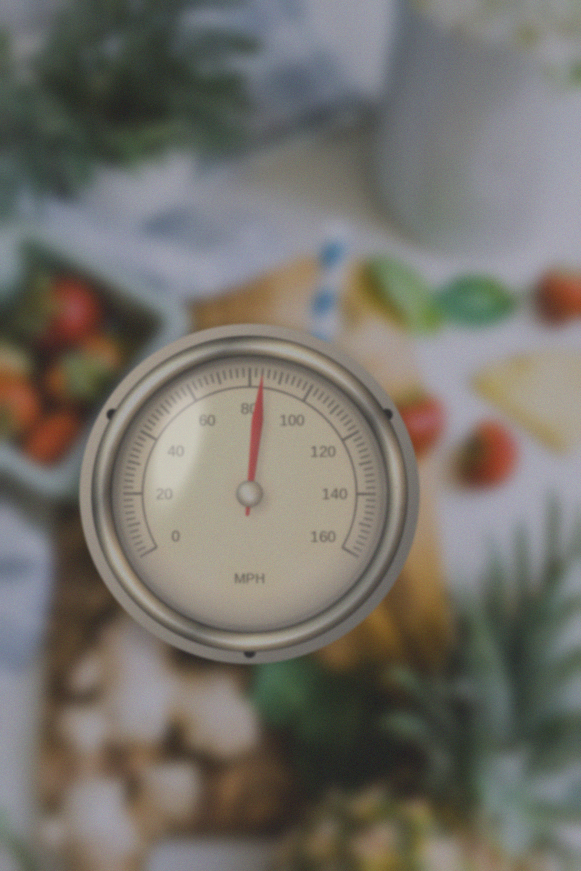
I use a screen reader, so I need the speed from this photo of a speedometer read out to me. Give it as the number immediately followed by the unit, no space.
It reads 84mph
